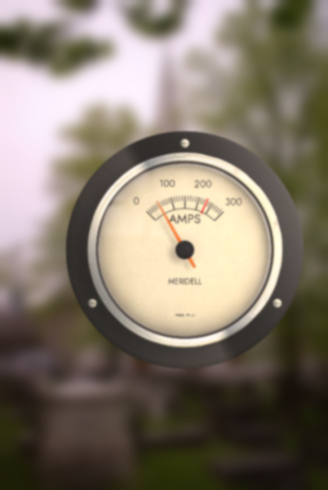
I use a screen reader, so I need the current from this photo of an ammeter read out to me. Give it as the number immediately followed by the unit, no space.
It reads 50A
